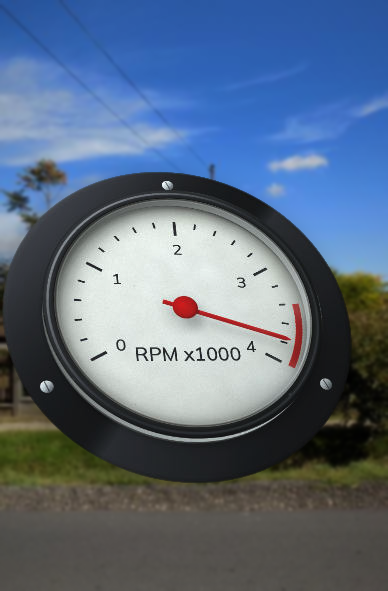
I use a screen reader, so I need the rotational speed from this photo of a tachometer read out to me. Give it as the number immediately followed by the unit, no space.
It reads 3800rpm
